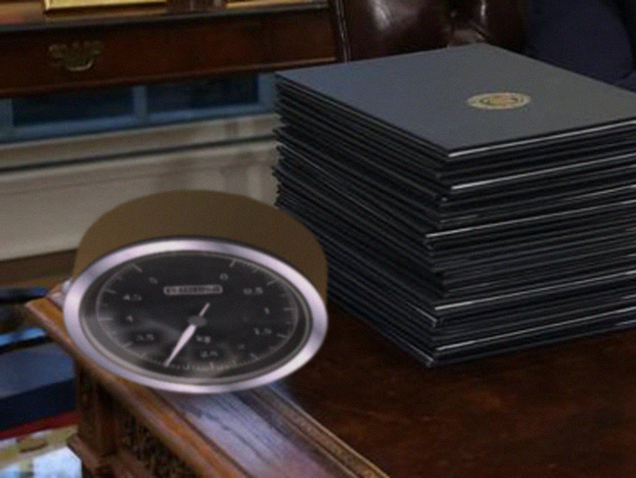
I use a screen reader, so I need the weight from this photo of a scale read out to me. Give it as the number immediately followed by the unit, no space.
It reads 3kg
